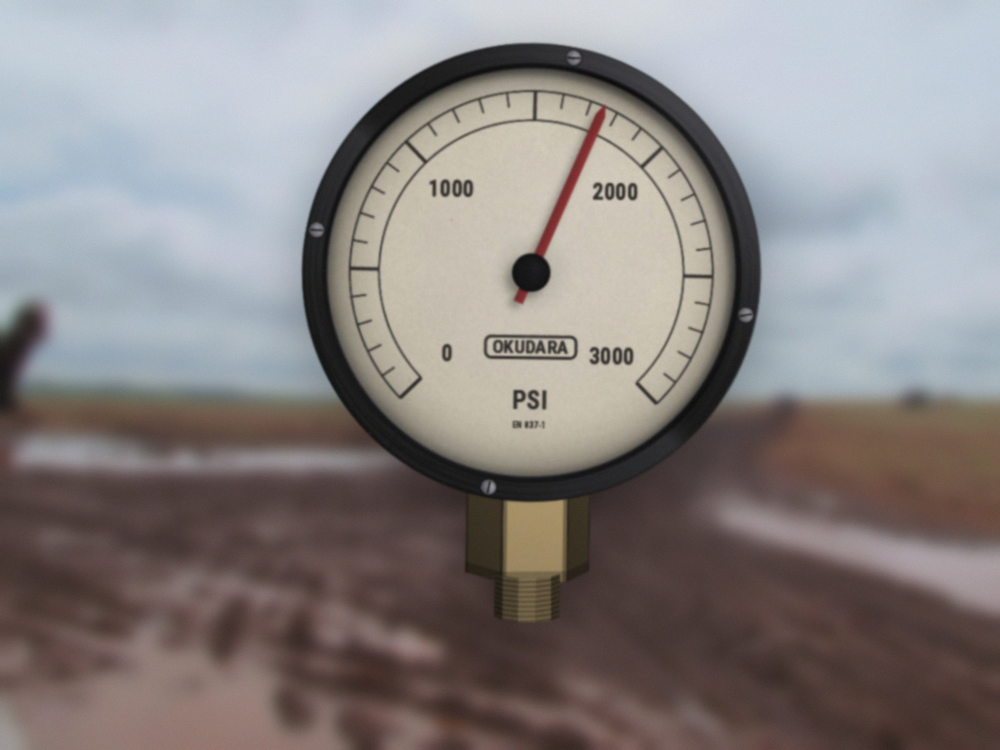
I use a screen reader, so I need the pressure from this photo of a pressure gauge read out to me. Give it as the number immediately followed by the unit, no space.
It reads 1750psi
